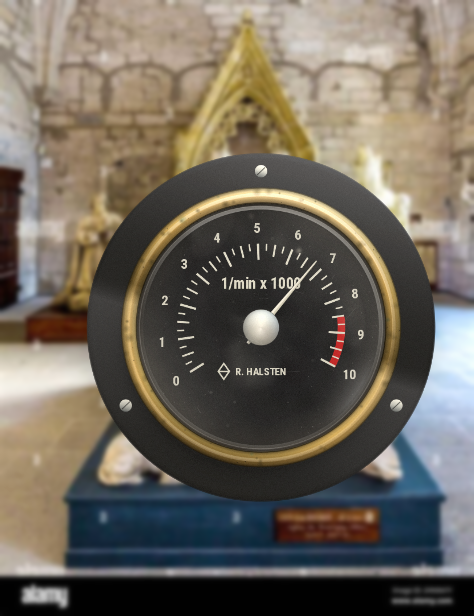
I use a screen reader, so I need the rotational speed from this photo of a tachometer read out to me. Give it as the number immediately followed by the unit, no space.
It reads 6750rpm
